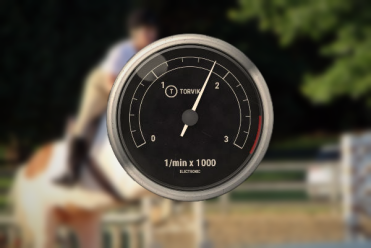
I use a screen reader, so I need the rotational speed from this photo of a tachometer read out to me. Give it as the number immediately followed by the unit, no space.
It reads 1800rpm
